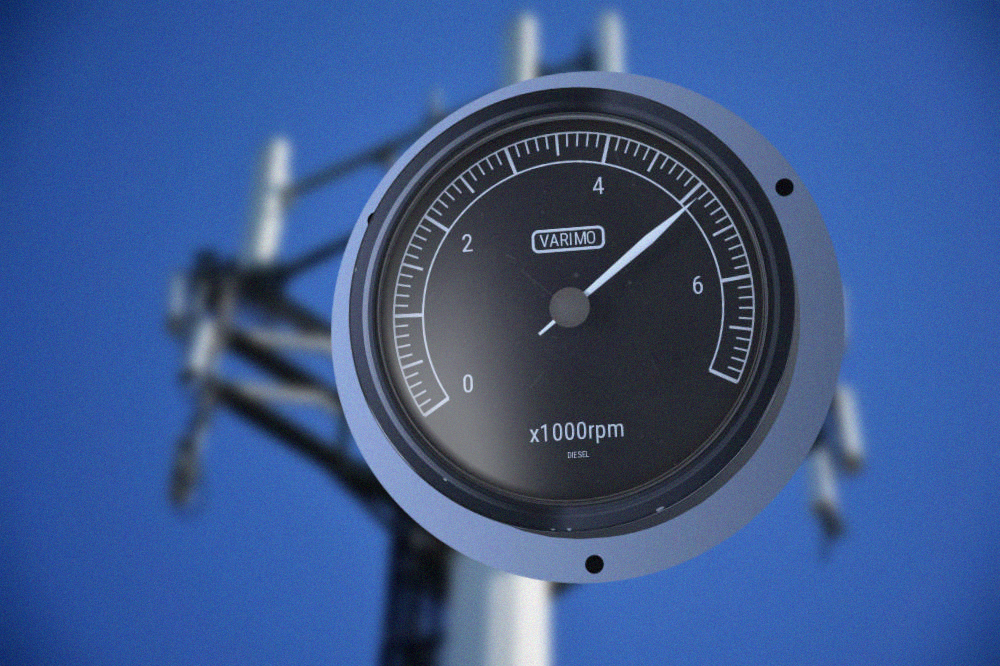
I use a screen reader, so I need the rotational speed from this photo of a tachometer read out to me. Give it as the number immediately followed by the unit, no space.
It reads 5100rpm
